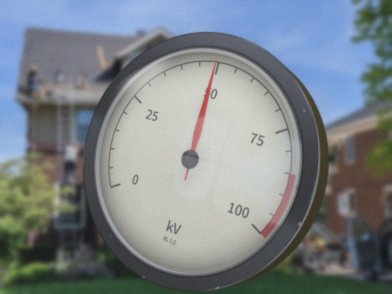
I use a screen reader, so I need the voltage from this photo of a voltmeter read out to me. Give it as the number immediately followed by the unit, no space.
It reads 50kV
